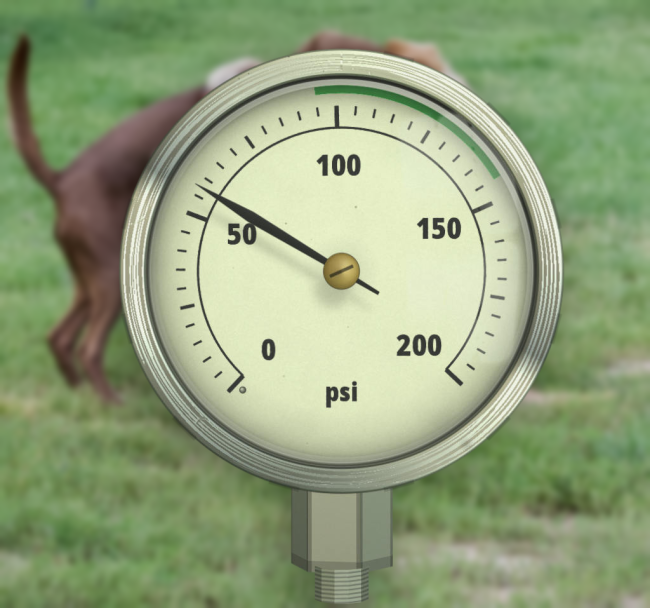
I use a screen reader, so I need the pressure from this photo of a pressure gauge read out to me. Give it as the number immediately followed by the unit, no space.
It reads 57.5psi
